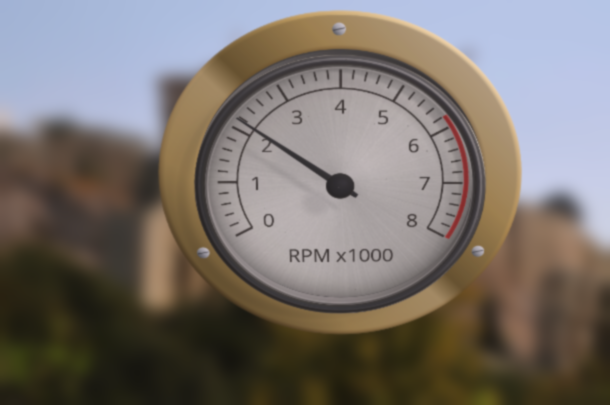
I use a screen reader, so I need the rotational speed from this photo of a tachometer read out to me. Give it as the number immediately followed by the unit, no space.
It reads 2200rpm
